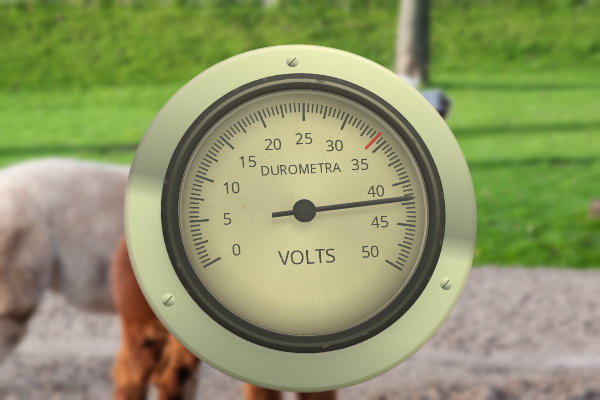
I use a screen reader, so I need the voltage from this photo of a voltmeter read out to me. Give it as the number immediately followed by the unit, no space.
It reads 42V
